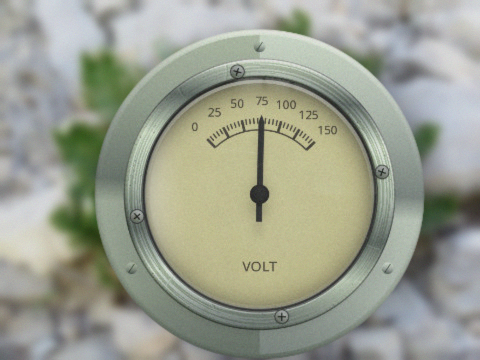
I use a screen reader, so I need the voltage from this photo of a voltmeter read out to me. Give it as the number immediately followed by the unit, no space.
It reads 75V
